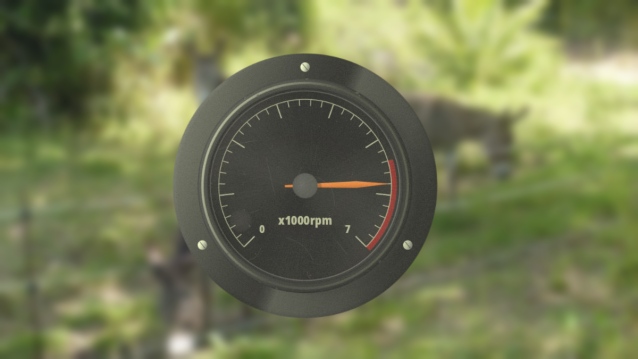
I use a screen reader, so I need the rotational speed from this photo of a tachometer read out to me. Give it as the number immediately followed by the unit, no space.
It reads 5800rpm
